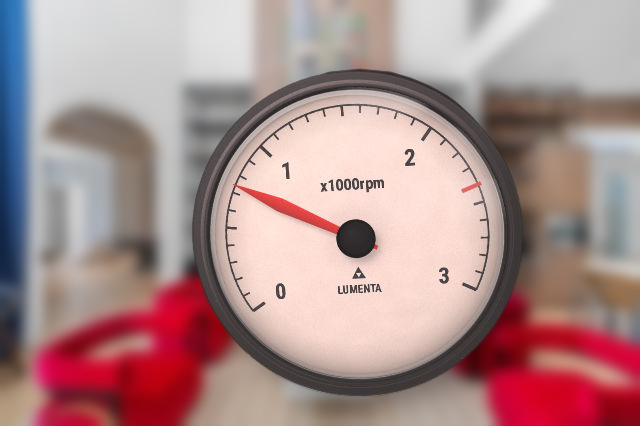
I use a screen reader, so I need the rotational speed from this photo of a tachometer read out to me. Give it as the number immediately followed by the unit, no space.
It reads 750rpm
